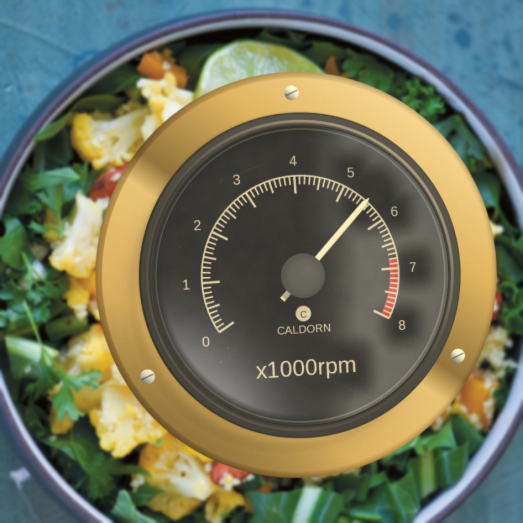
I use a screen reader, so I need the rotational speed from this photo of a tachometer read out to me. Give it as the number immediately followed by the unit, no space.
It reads 5500rpm
